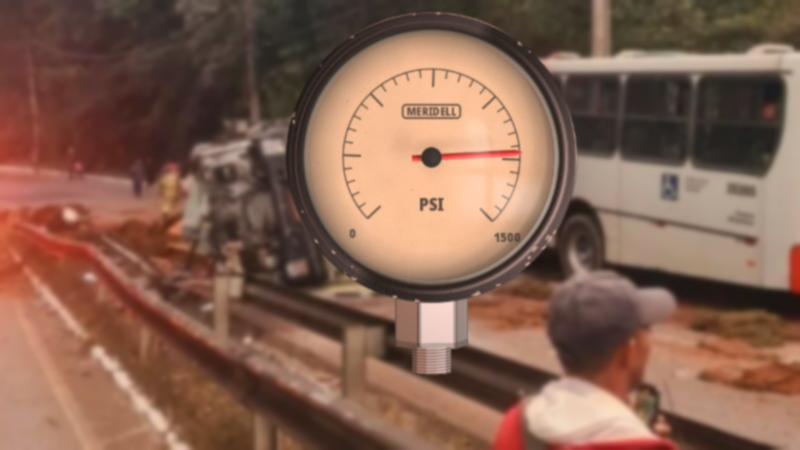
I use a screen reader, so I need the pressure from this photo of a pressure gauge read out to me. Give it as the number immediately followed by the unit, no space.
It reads 1225psi
